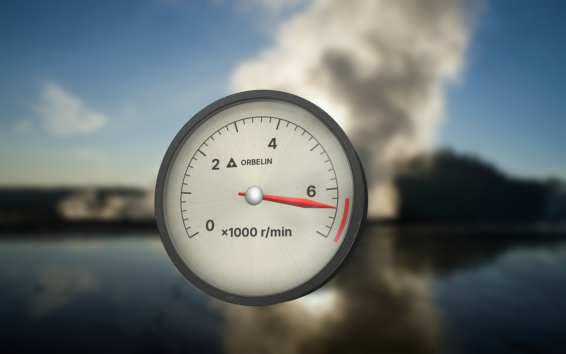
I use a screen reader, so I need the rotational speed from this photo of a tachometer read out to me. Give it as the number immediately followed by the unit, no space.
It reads 6400rpm
